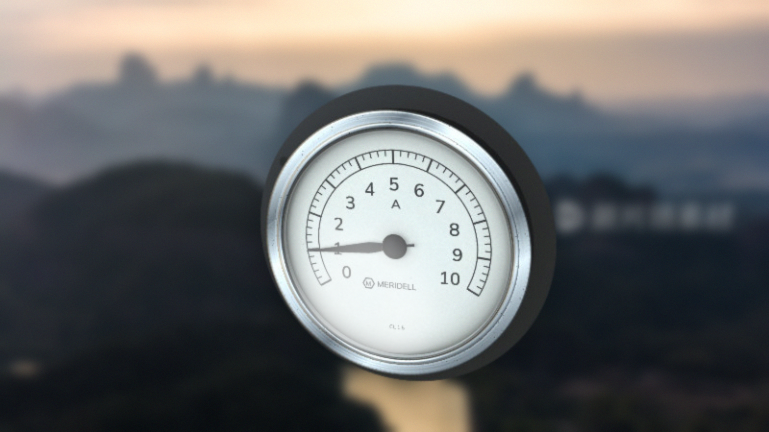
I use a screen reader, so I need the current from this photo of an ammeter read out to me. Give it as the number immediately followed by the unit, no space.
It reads 1A
